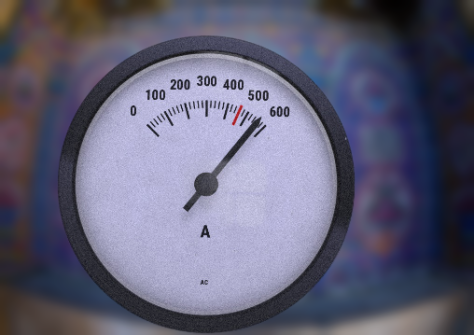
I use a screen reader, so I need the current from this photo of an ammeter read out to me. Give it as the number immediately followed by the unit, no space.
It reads 560A
